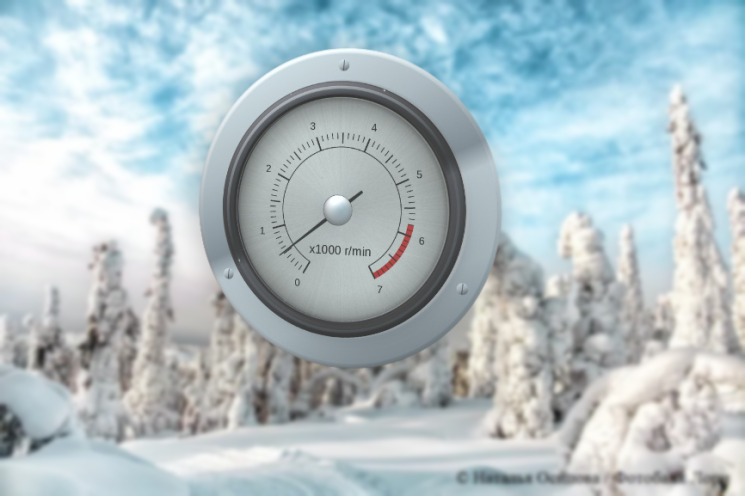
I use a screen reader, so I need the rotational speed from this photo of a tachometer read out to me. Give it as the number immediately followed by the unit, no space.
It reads 500rpm
